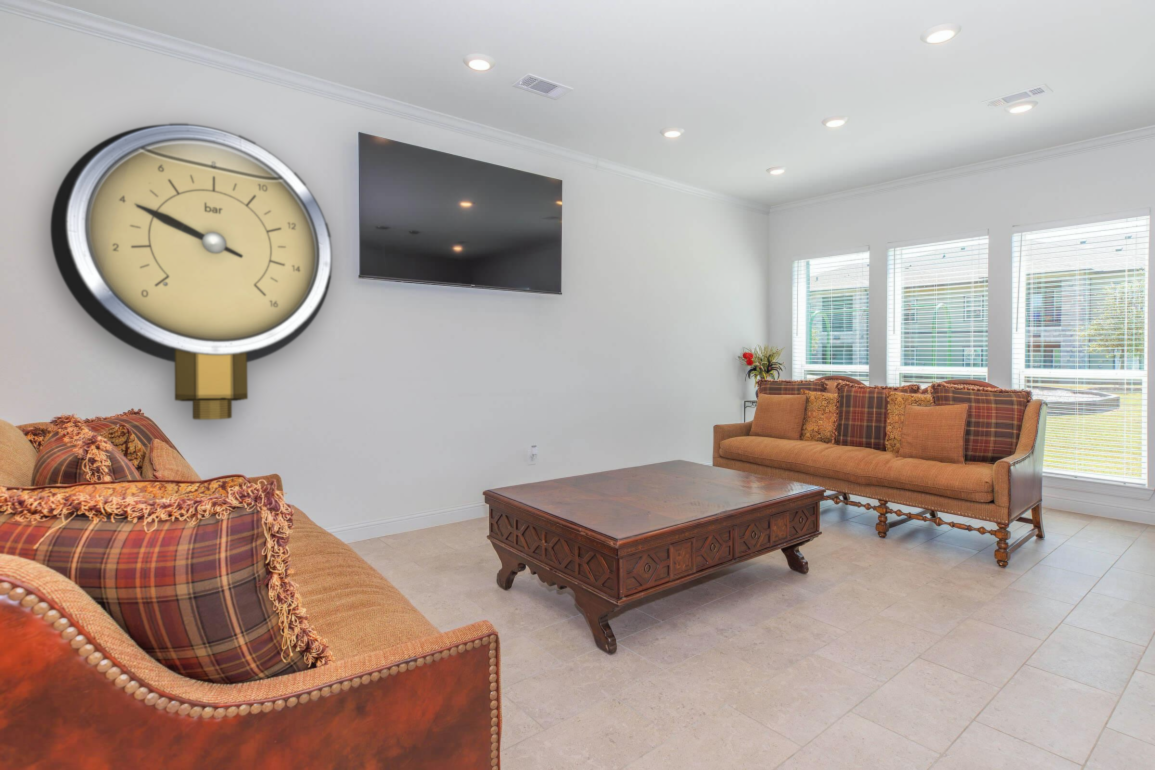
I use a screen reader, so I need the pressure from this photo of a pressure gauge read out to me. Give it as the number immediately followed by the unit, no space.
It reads 4bar
